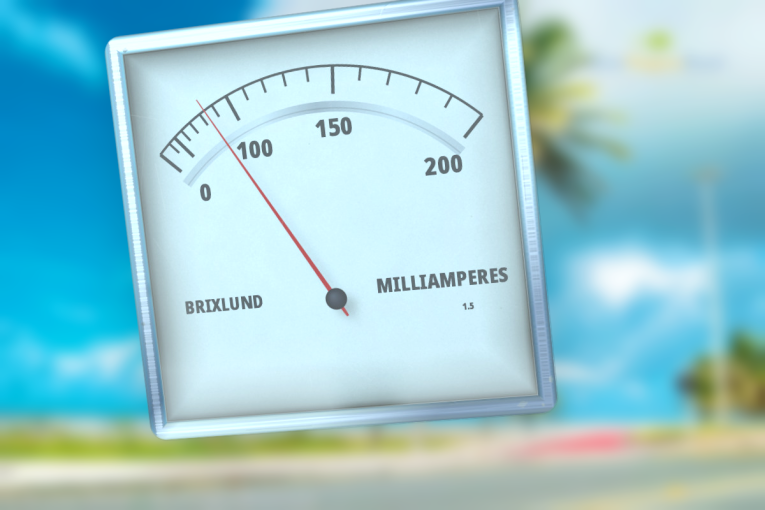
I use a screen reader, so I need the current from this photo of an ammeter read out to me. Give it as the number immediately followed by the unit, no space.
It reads 85mA
